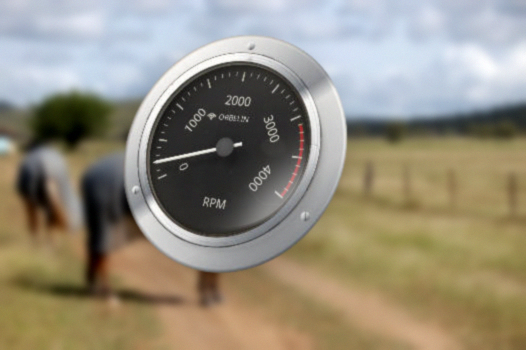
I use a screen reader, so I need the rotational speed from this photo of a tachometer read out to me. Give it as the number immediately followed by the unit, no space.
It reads 200rpm
